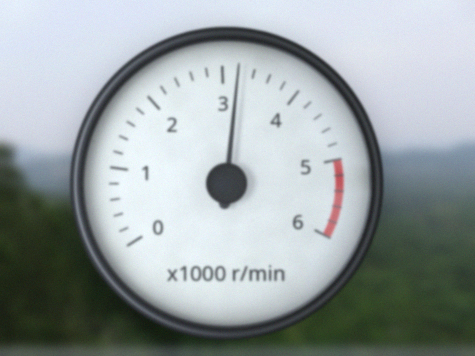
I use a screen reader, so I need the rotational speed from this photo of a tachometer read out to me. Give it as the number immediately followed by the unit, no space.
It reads 3200rpm
